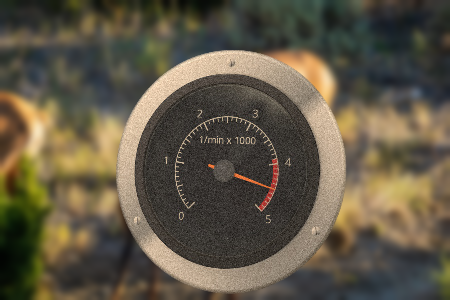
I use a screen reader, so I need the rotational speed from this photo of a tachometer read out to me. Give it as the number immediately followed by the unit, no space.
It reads 4500rpm
